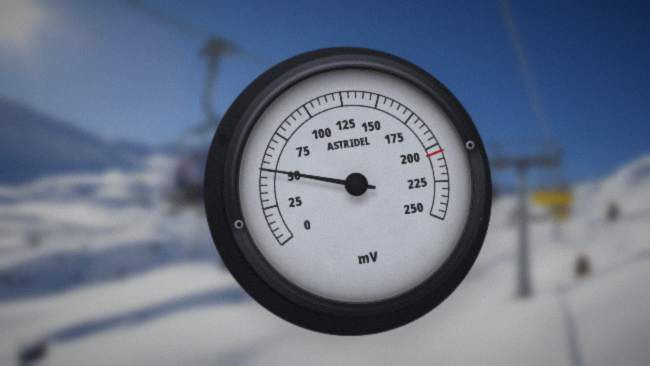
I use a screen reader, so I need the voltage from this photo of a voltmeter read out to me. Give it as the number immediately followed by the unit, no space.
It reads 50mV
